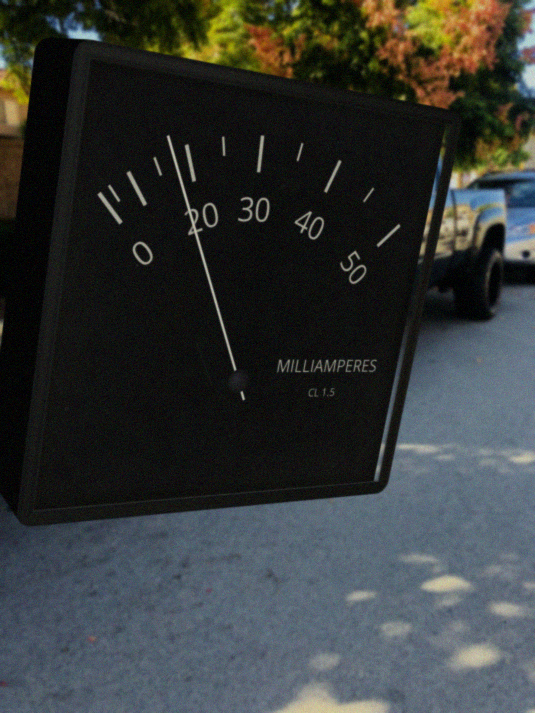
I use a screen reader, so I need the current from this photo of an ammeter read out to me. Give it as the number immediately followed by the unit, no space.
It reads 17.5mA
